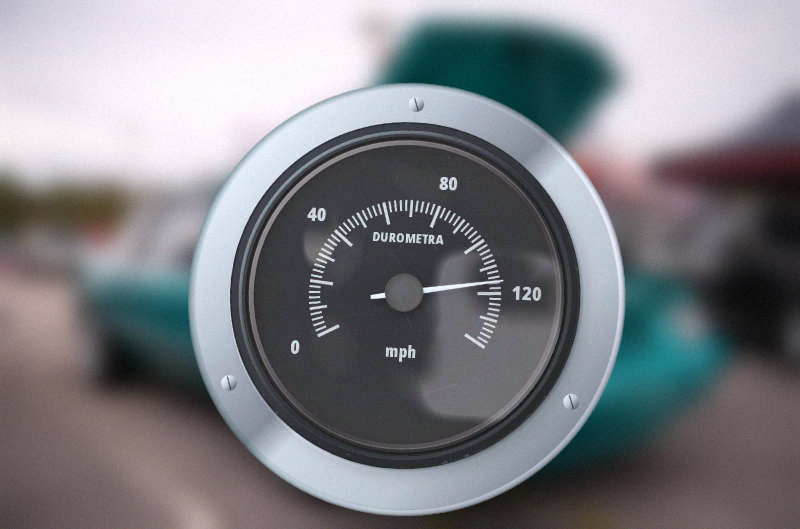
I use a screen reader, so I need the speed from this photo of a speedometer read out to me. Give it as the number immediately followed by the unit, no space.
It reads 116mph
